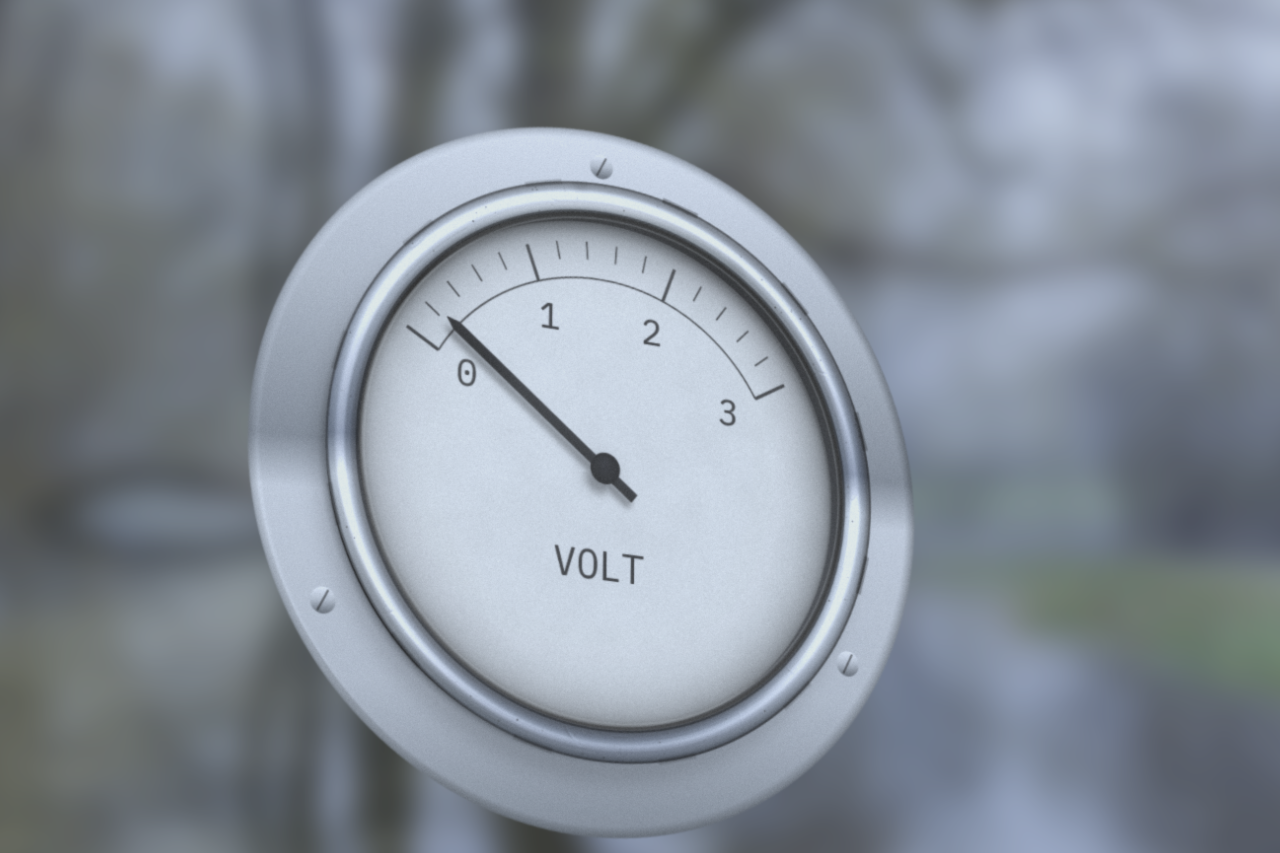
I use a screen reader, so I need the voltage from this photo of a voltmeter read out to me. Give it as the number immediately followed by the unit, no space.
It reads 0.2V
